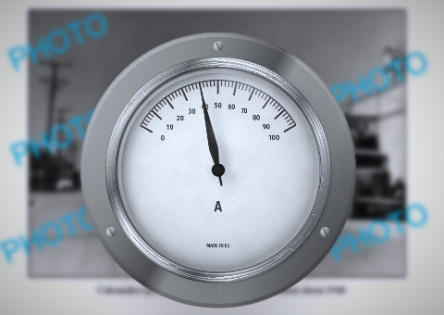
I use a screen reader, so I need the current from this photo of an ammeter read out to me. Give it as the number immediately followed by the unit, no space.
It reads 40A
